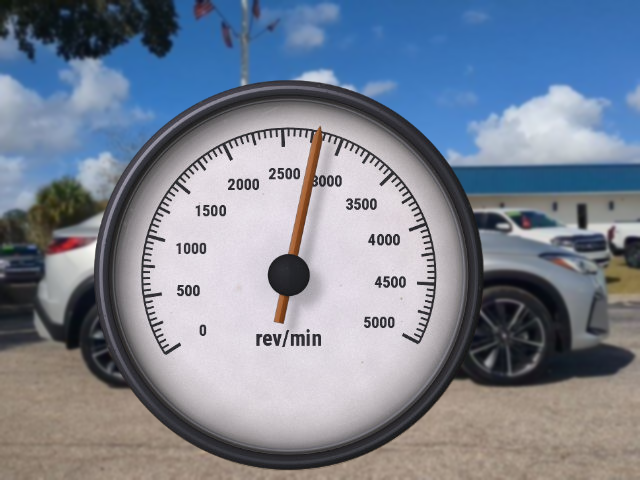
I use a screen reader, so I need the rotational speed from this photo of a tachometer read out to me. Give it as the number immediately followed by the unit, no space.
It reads 2800rpm
